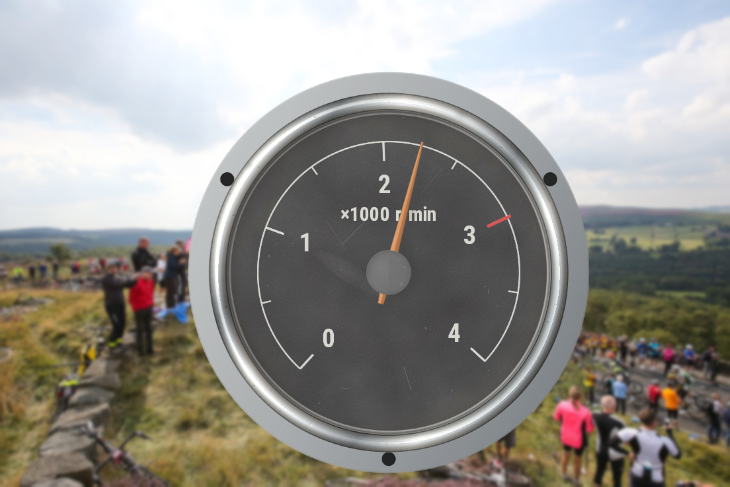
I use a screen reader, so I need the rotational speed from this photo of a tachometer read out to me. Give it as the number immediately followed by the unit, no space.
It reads 2250rpm
